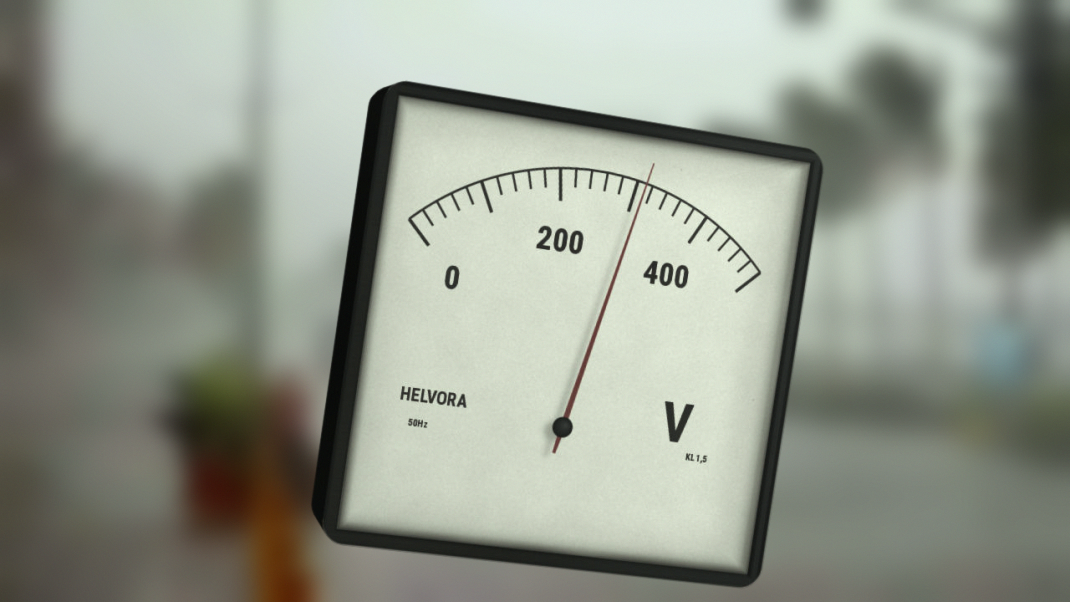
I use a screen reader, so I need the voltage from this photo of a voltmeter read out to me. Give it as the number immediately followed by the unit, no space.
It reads 310V
